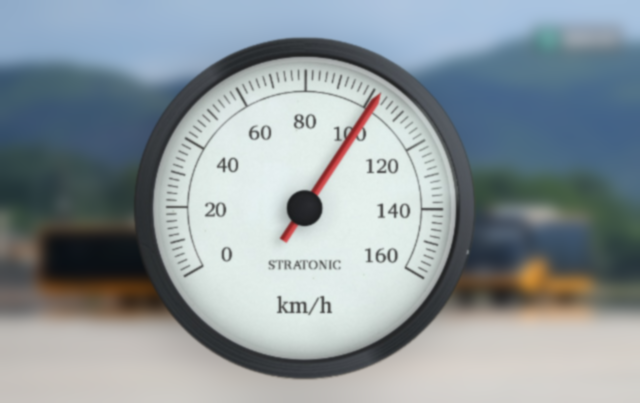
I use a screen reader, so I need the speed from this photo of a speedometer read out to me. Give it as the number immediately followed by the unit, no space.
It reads 102km/h
